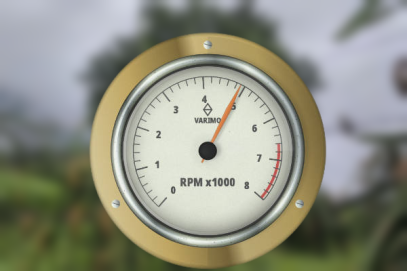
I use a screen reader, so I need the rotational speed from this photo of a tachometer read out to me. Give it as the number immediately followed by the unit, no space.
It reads 4900rpm
